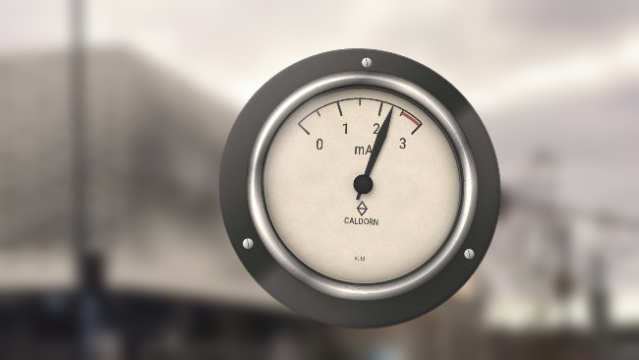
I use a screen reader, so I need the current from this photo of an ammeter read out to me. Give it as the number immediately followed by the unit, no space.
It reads 2.25mA
